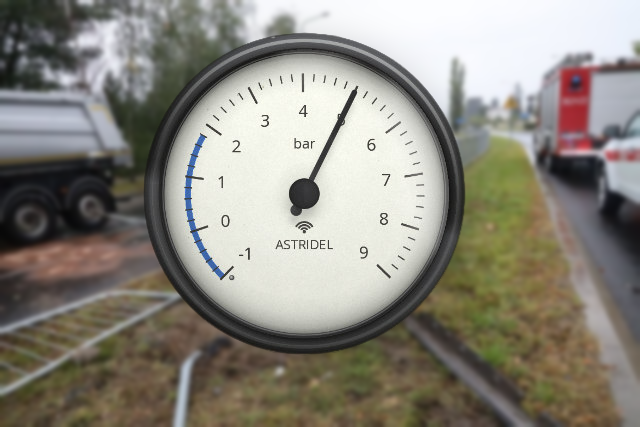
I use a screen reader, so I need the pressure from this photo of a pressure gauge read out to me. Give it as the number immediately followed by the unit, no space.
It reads 5bar
